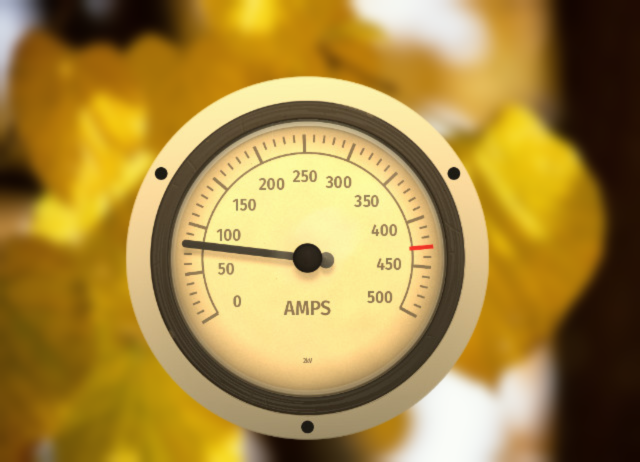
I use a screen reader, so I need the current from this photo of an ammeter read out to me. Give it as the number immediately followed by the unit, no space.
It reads 80A
